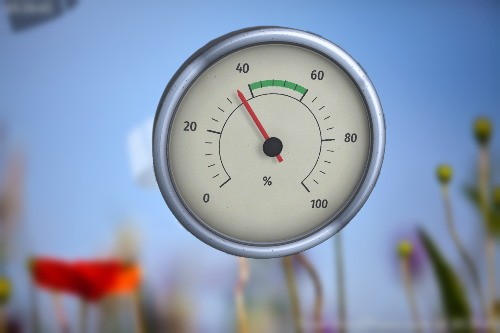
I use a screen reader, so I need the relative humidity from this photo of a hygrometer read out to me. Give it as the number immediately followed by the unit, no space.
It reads 36%
